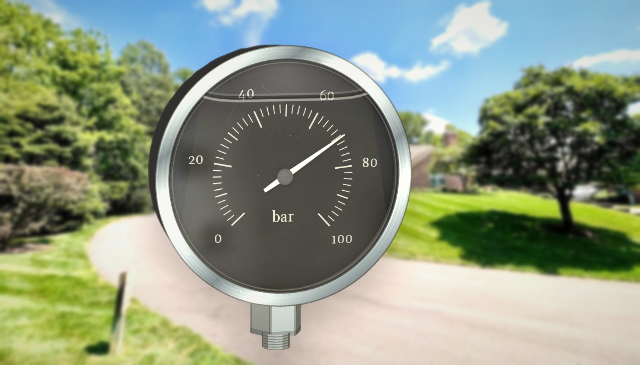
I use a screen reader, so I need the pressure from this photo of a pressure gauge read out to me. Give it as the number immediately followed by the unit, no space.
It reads 70bar
